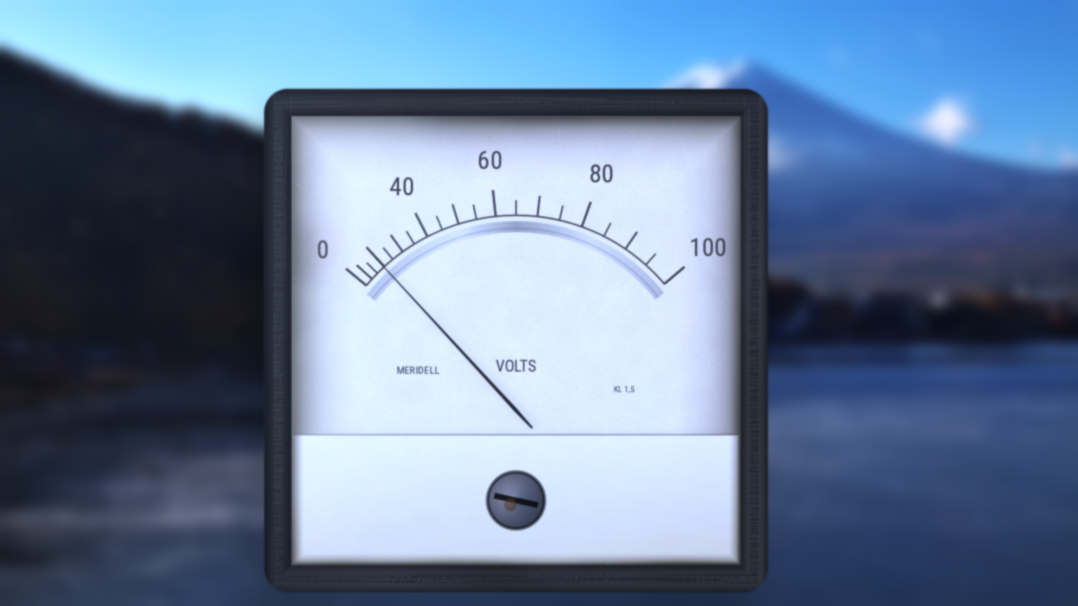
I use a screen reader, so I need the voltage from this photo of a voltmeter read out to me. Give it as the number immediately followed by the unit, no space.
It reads 20V
